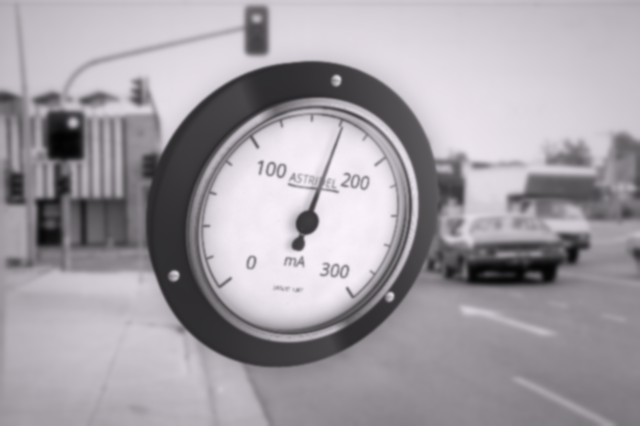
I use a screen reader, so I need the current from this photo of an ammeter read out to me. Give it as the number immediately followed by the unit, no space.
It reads 160mA
